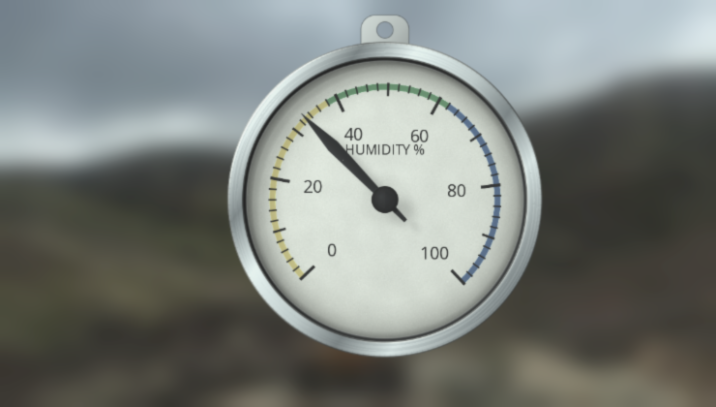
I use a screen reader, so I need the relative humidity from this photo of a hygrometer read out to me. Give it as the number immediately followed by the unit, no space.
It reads 33%
